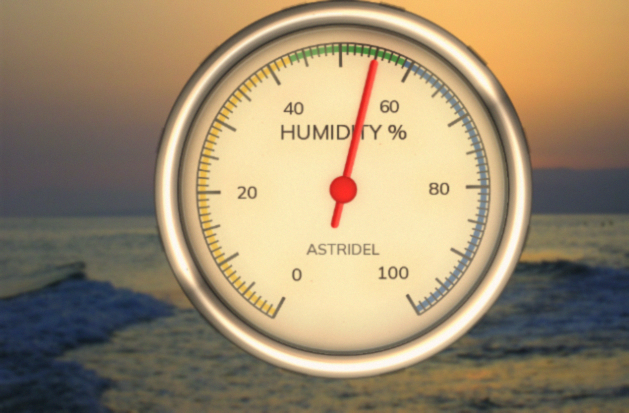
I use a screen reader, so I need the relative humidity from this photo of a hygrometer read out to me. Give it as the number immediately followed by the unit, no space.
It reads 55%
